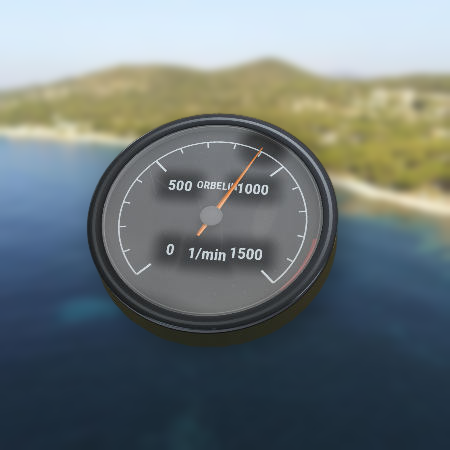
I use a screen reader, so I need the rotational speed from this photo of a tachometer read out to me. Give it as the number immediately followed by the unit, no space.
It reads 900rpm
